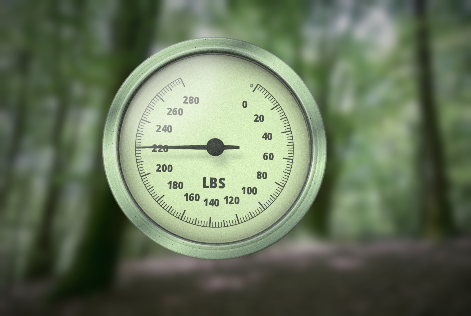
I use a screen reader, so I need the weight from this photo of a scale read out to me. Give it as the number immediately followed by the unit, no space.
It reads 220lb
